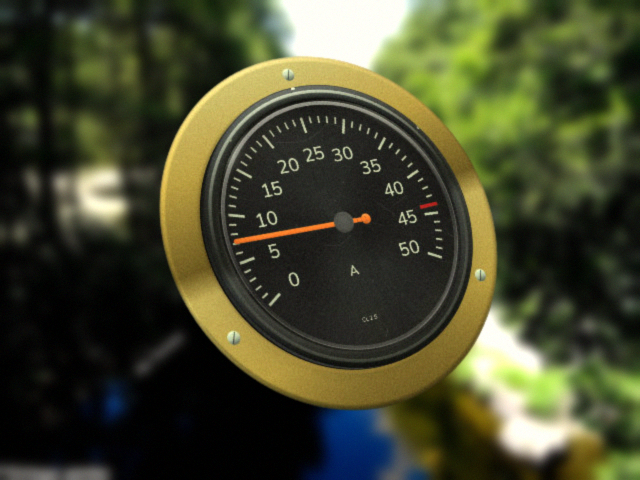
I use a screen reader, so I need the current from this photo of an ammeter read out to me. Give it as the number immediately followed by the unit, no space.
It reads 7A
